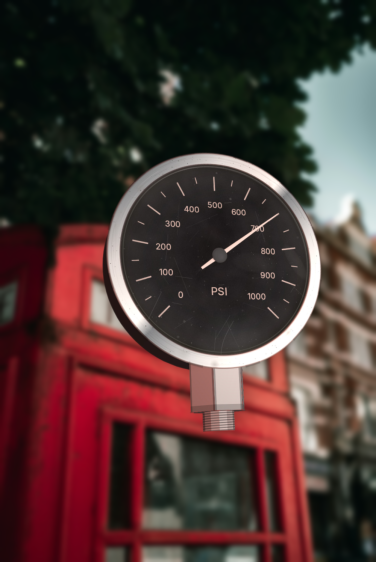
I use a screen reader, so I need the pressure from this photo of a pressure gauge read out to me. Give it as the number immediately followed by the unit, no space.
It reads 700psi
